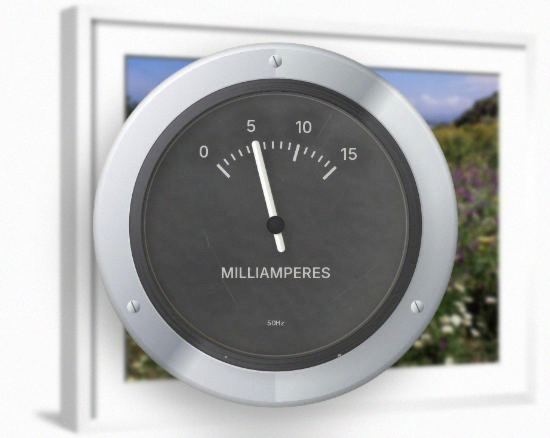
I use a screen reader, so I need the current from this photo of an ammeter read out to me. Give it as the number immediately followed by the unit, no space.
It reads 5mA
